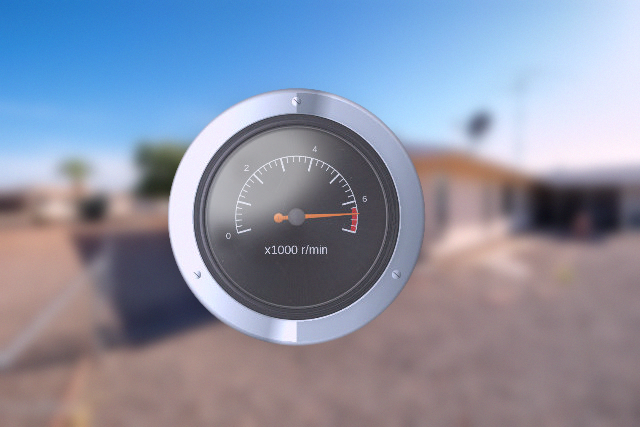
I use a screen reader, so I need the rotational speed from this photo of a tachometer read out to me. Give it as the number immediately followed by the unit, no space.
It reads 6400rpm
